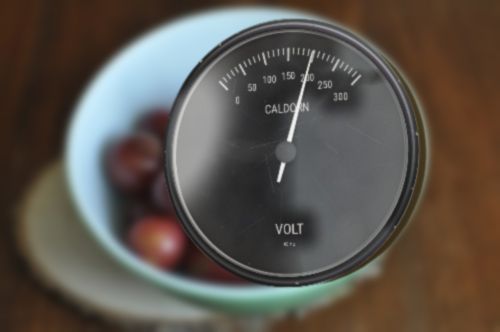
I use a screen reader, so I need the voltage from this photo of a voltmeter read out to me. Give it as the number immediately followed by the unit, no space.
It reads 200V
